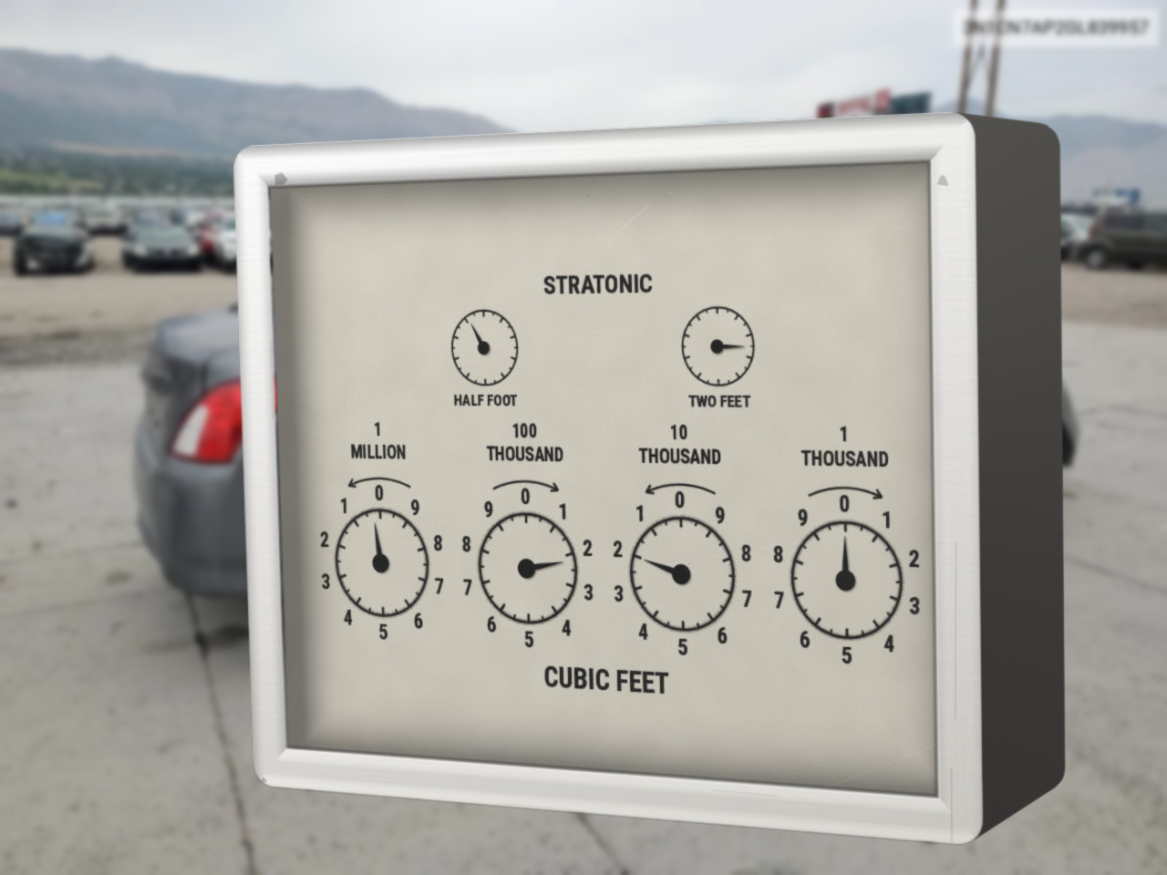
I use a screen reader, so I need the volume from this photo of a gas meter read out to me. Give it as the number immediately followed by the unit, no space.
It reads 22000ft³
